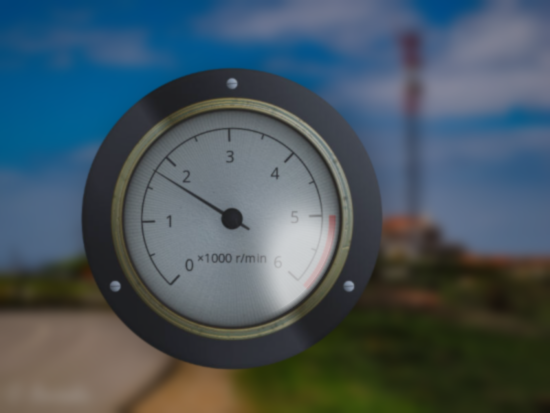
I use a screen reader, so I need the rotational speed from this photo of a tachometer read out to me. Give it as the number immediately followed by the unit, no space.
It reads 1750rpm
